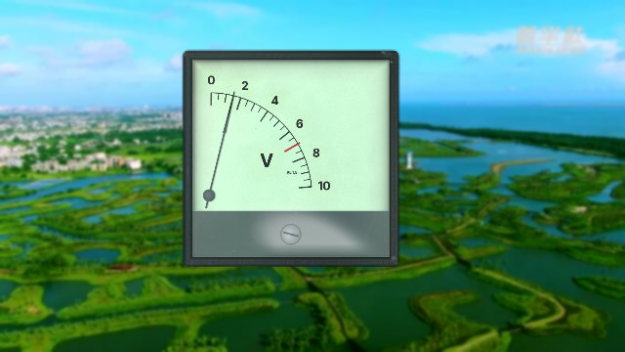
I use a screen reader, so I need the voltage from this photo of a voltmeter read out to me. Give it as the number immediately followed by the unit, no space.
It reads 1.5V
